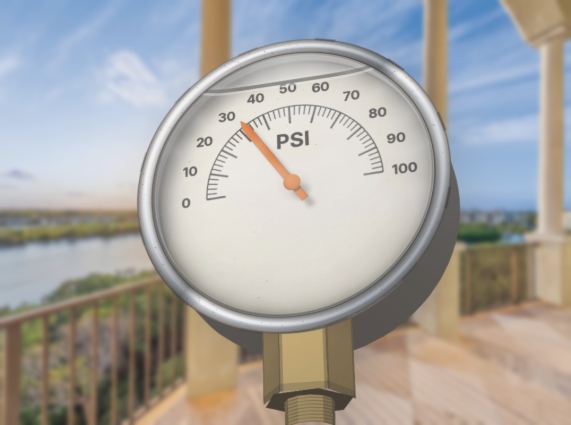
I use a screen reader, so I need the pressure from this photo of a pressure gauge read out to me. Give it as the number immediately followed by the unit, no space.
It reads 32psi
